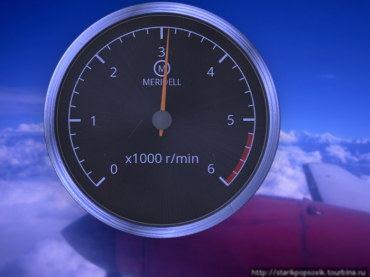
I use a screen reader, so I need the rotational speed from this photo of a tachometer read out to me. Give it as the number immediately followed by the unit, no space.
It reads 3100rpm
